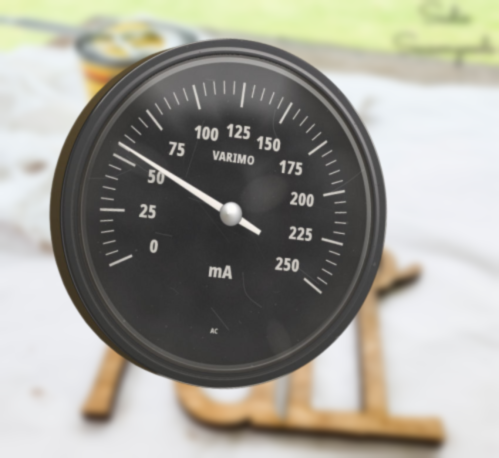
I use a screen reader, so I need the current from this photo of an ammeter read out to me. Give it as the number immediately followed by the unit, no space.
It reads 55mA
